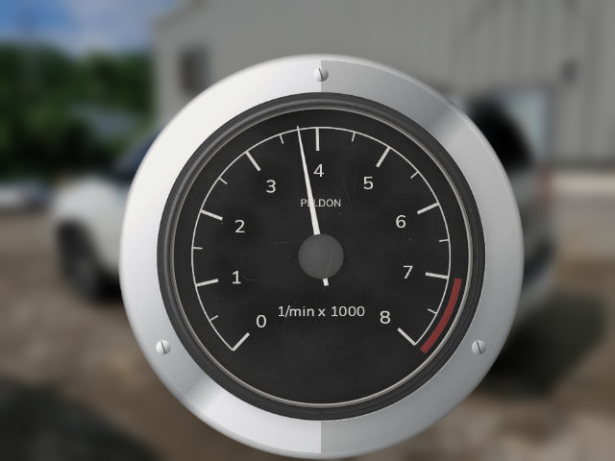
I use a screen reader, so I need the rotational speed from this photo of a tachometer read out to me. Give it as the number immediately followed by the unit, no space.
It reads 3750rpm
